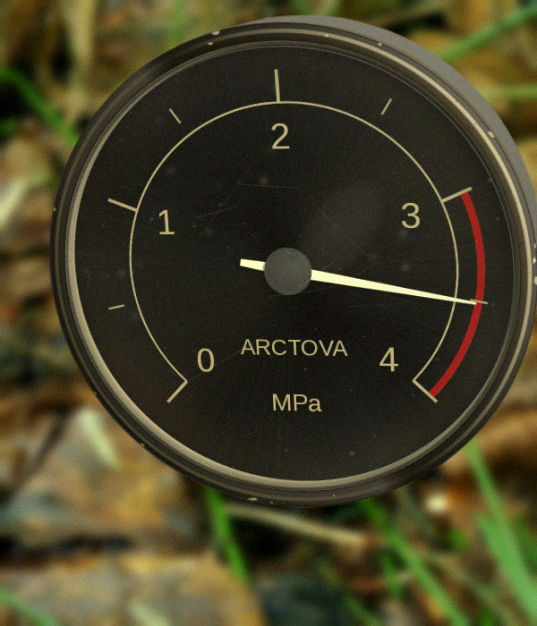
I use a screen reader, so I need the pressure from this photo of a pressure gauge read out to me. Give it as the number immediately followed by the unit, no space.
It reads 3.5MPa
